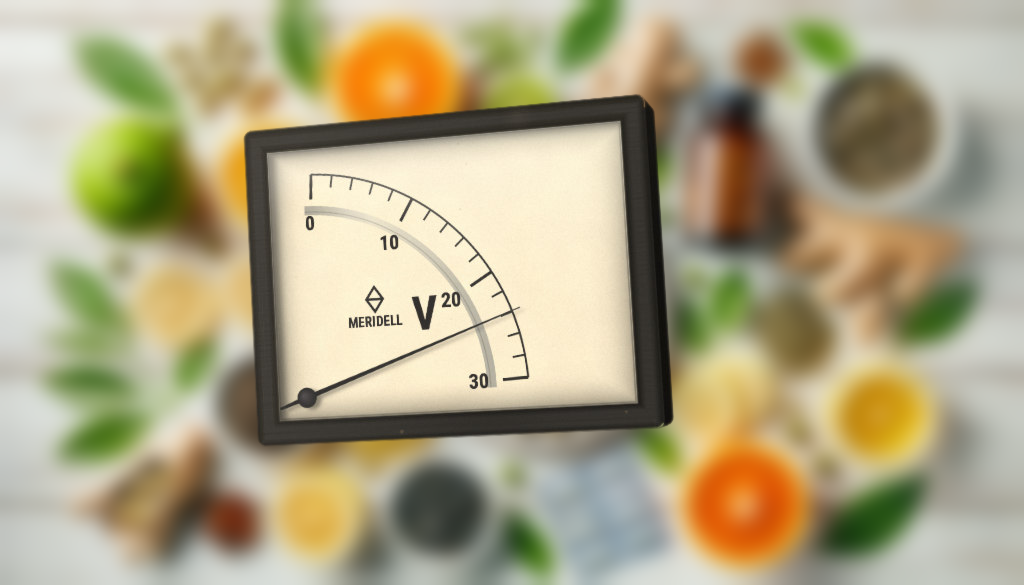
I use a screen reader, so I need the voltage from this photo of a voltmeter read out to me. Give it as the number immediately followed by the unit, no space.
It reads 24V
